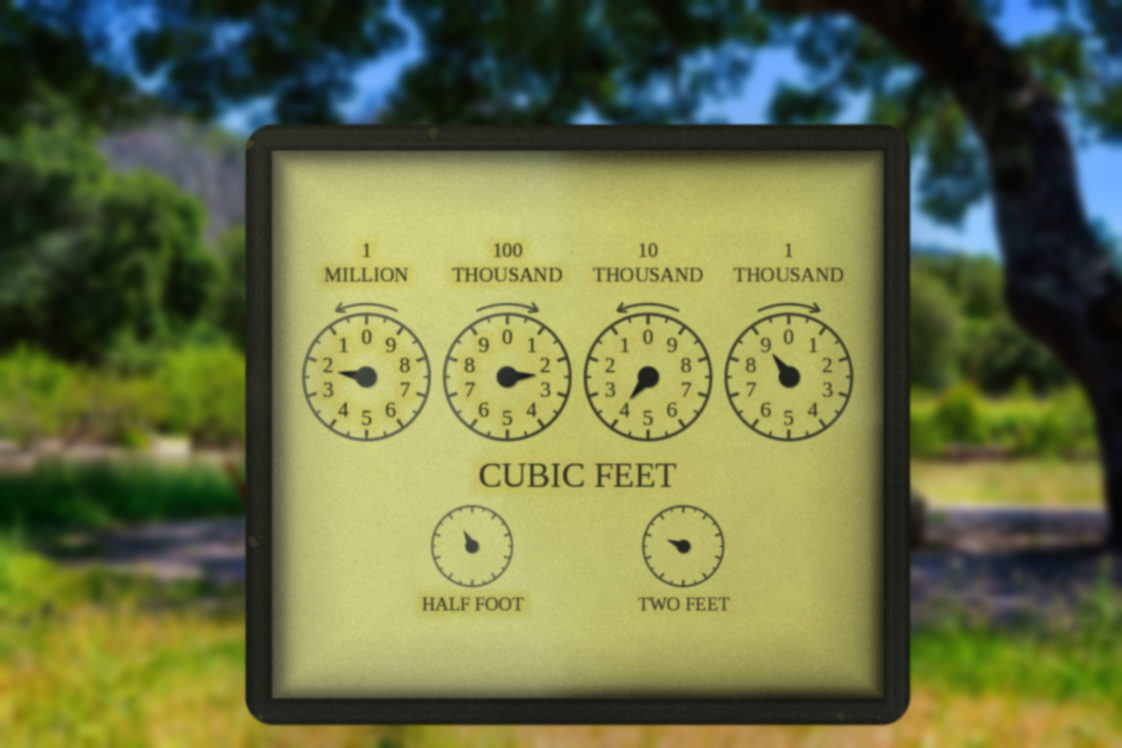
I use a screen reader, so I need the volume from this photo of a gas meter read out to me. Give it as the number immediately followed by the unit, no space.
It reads 223900ft³
